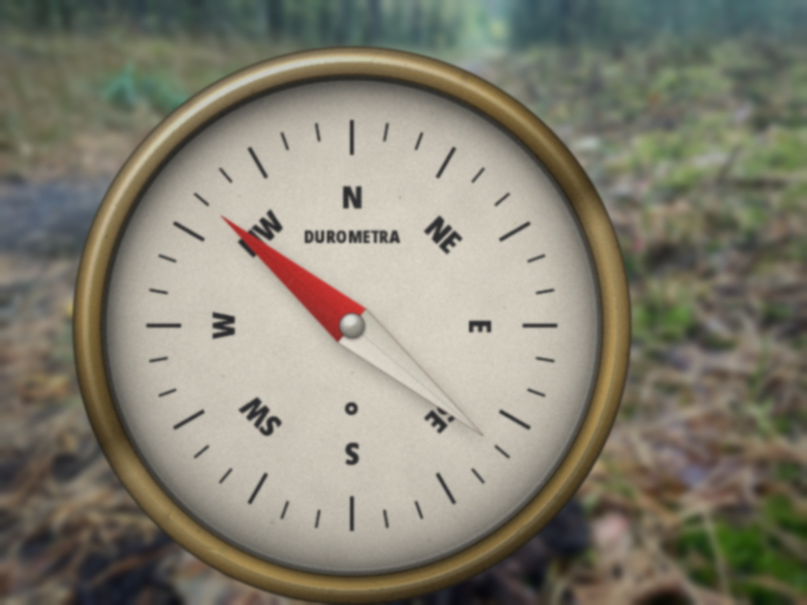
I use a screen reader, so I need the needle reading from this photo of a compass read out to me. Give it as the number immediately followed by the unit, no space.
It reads 310°
